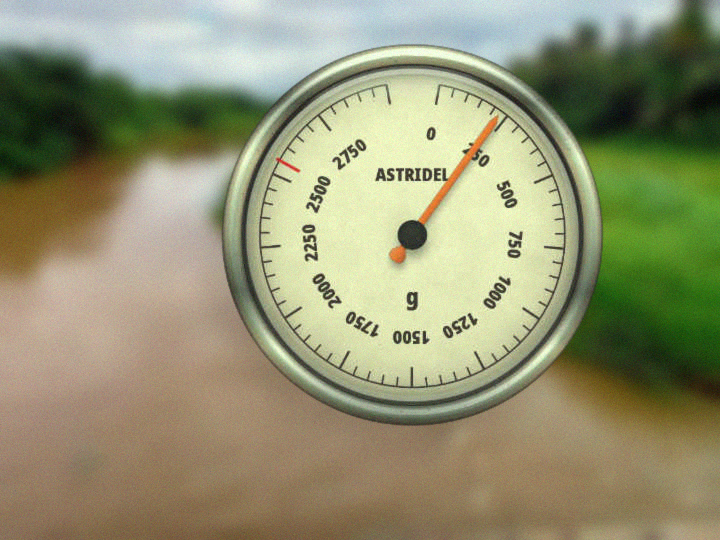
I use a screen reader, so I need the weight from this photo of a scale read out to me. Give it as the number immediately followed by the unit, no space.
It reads 225g
